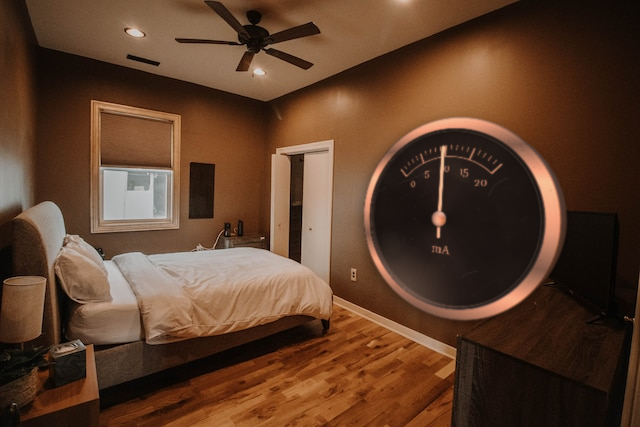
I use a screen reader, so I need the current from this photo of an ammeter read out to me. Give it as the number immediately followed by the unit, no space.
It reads 10mA
